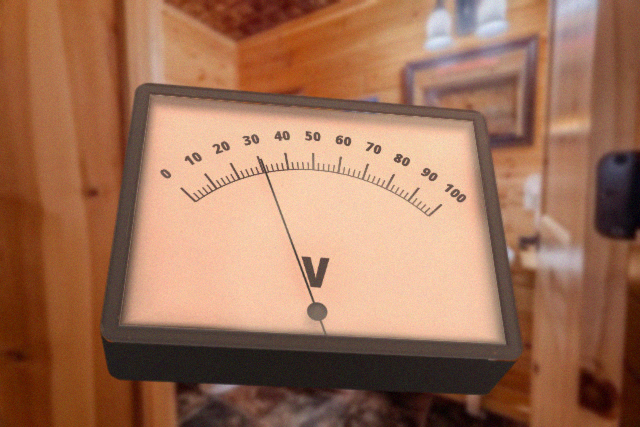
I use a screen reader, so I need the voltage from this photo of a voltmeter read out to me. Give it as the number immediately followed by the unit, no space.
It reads 30V
